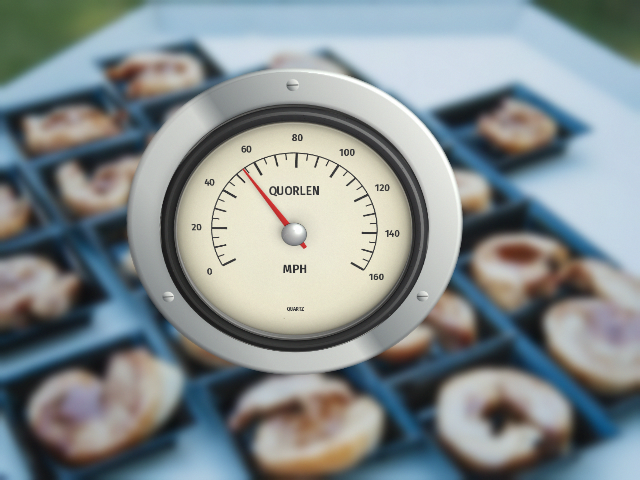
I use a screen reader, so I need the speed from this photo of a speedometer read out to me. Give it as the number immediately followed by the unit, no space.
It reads 55mph
